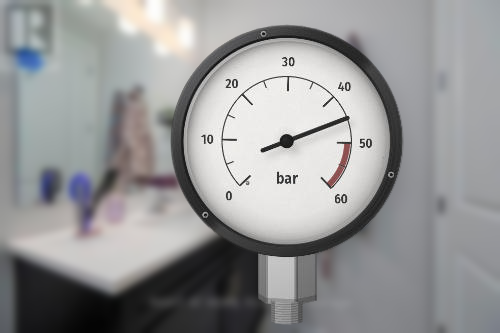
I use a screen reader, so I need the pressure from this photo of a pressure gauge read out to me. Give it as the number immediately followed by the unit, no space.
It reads 45bar
